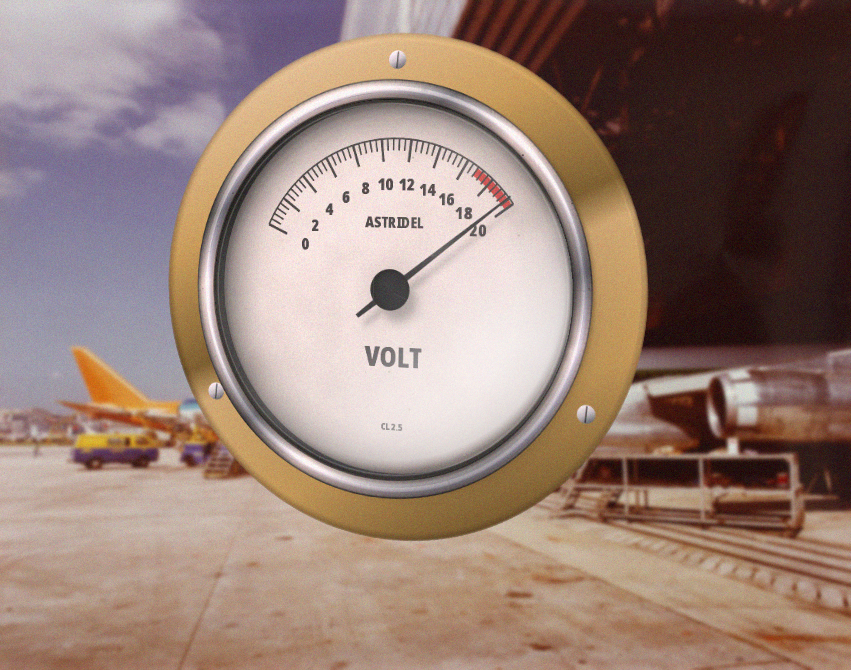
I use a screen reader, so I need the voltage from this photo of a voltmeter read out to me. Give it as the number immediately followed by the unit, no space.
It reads 19.6V
